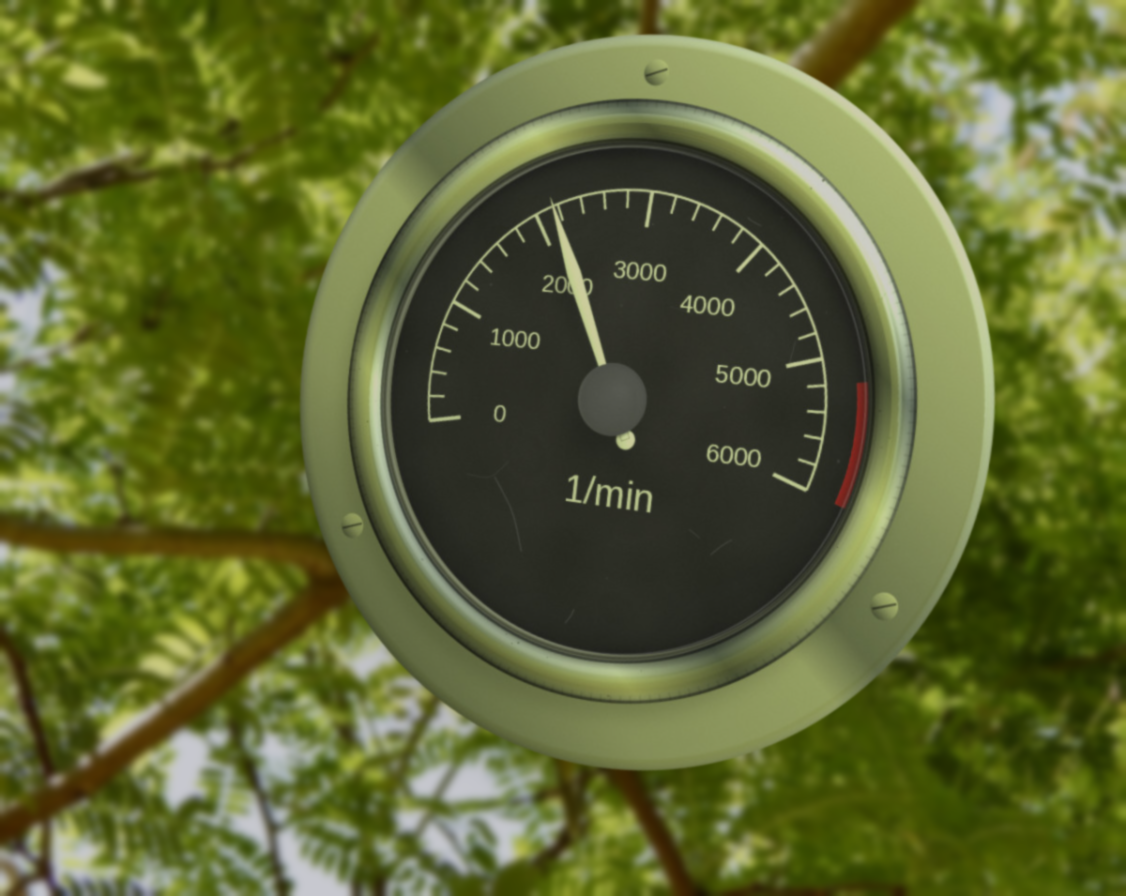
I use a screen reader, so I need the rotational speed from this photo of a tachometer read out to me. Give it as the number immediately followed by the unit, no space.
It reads 2200rpm
